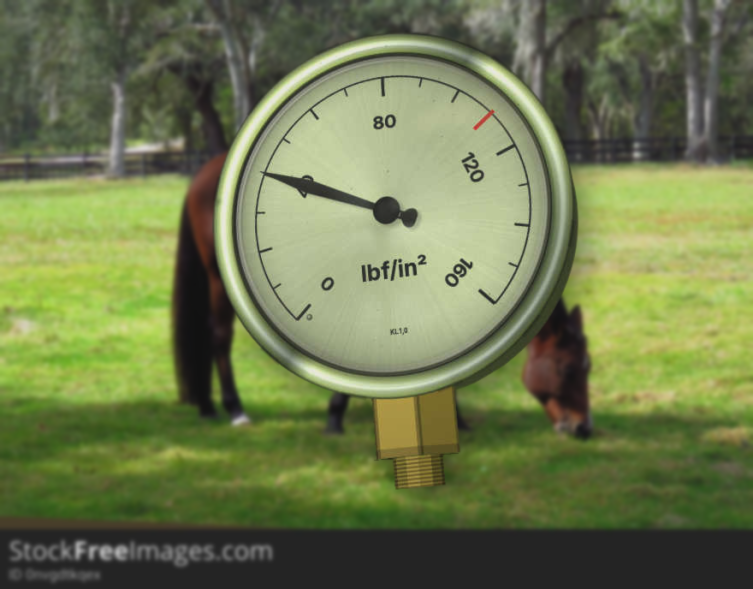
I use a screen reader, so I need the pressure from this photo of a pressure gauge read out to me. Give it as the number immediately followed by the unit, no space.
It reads 40psi
